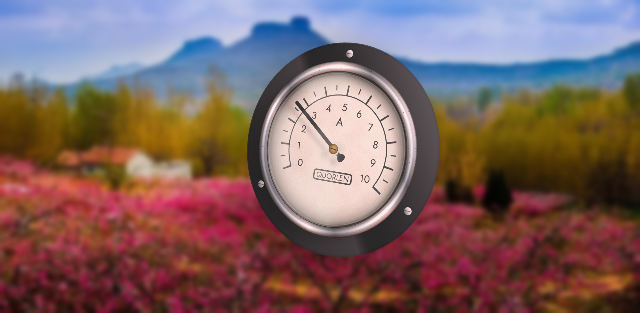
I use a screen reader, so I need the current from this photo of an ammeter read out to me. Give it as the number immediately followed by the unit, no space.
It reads 2.75A
